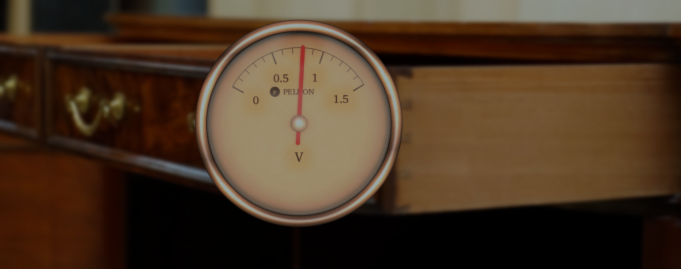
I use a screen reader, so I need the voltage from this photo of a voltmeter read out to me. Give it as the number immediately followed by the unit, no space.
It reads 0.8V
